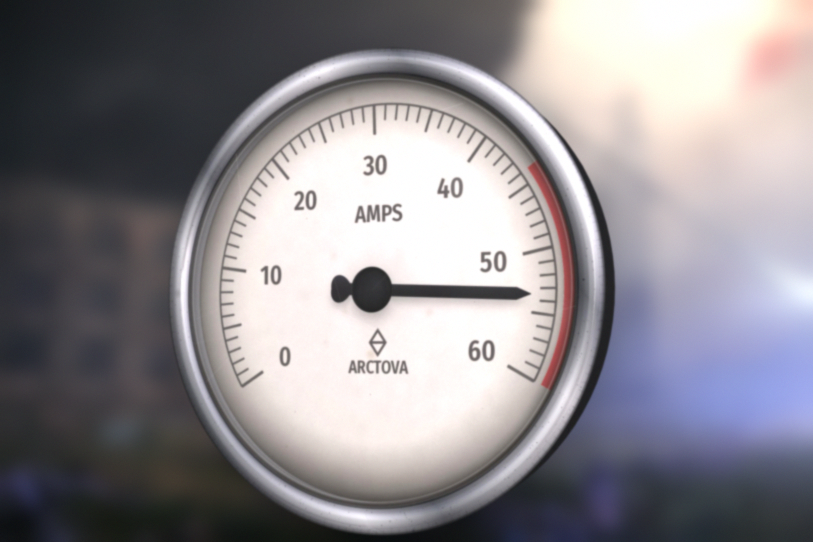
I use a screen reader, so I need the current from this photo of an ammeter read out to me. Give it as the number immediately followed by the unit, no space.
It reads 53.5A
